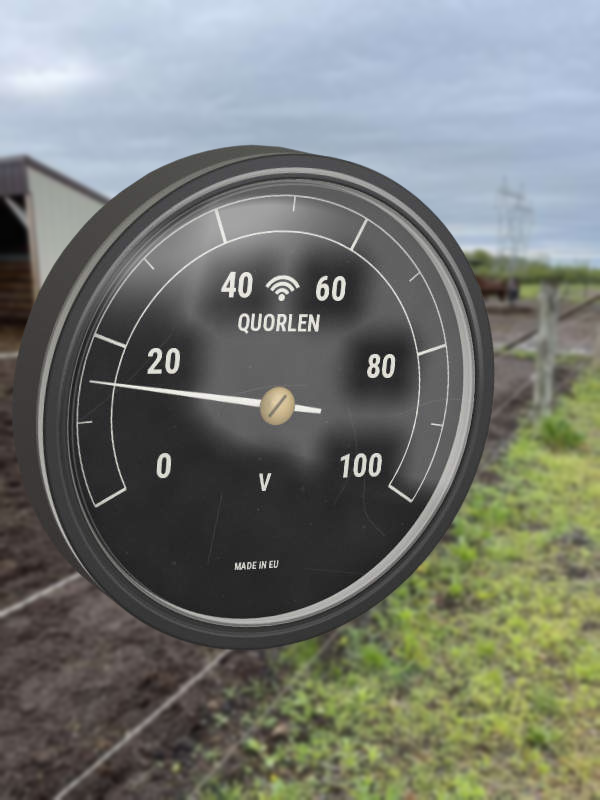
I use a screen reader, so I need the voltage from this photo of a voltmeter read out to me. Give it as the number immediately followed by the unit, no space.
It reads 15V
